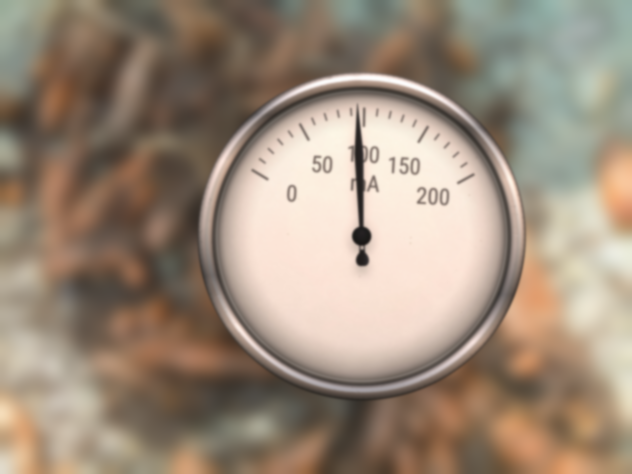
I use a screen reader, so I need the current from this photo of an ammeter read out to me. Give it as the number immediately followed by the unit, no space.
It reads 95mA
